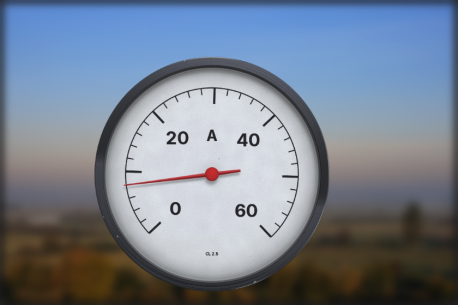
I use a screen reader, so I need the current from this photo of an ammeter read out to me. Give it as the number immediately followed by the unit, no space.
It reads 8A
